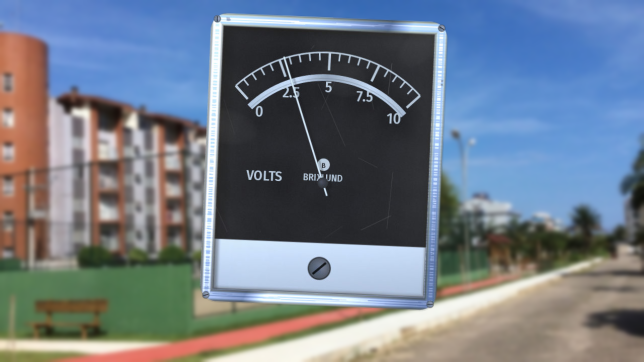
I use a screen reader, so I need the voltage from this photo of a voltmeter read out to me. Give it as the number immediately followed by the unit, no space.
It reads 2.75V
